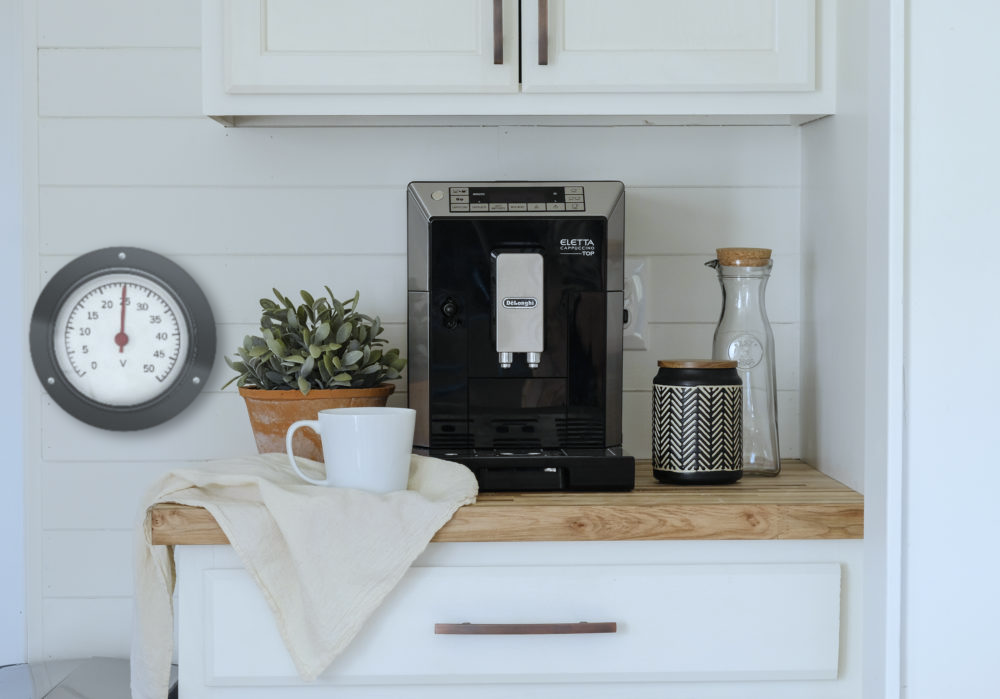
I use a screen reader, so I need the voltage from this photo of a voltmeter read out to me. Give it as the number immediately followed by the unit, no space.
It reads 25V
